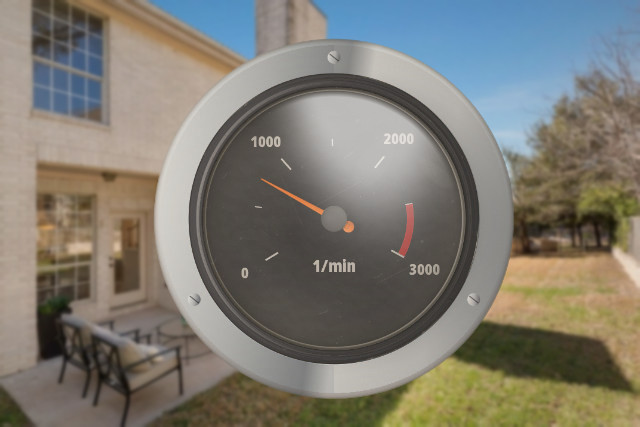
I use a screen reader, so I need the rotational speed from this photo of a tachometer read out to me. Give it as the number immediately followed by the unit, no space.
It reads 750rpm
